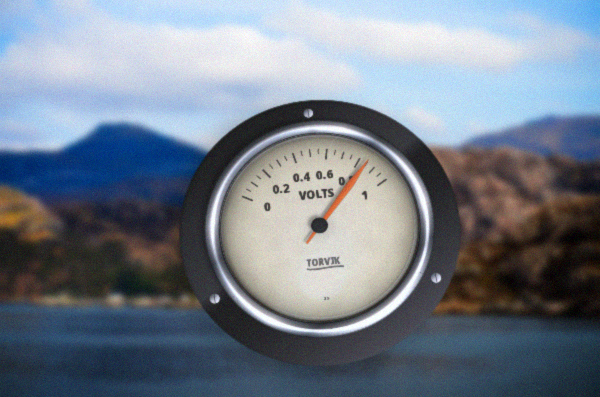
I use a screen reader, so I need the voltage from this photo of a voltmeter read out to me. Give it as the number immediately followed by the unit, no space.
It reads 0.85V
